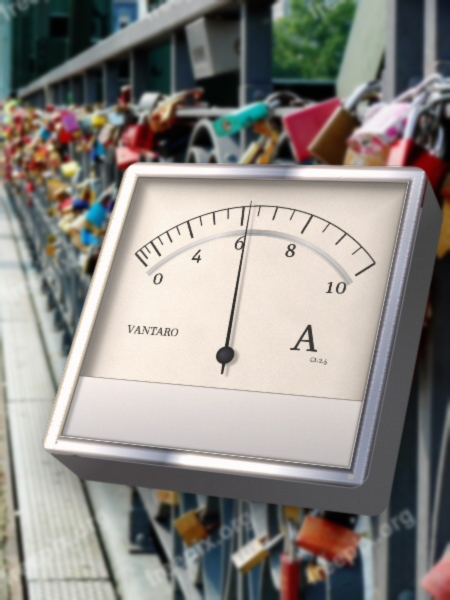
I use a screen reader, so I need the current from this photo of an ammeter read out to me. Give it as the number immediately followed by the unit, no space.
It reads 6.25A
